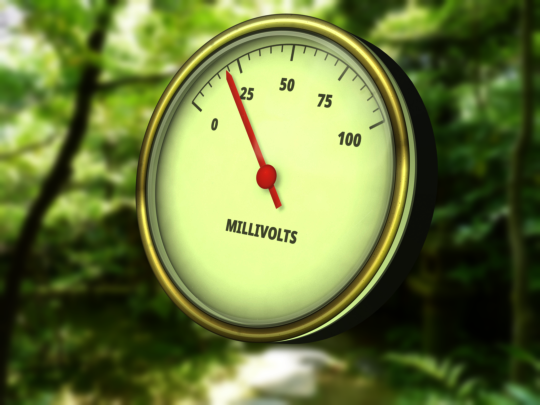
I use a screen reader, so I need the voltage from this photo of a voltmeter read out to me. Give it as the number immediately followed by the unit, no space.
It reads 20mV
